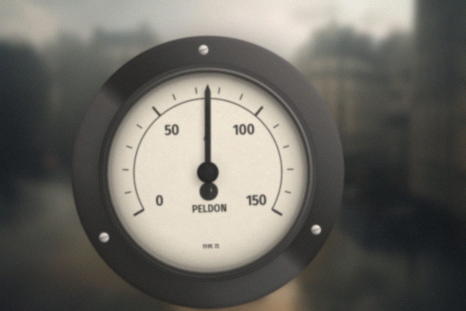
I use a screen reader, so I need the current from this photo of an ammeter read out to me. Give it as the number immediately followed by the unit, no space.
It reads 75A
